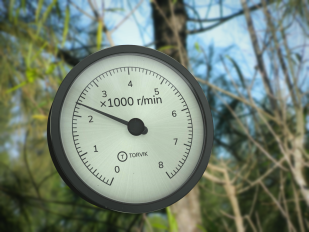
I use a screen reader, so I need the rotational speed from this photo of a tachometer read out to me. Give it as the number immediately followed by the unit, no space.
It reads 2300rpm
